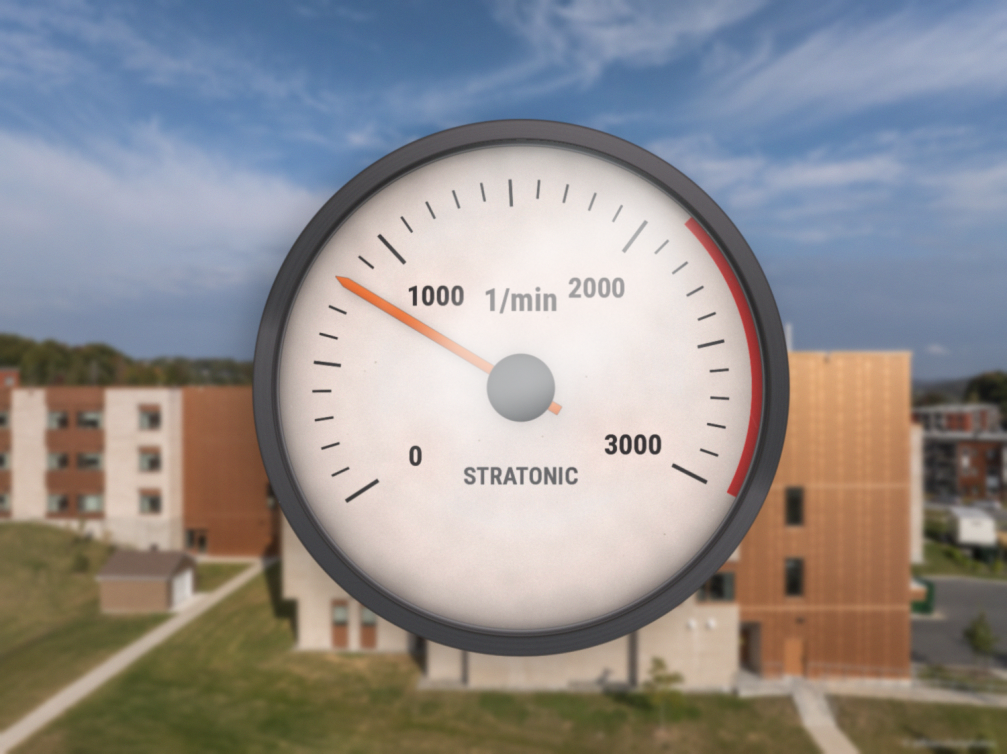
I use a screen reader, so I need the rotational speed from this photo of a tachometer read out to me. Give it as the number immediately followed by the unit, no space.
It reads 800rpm
